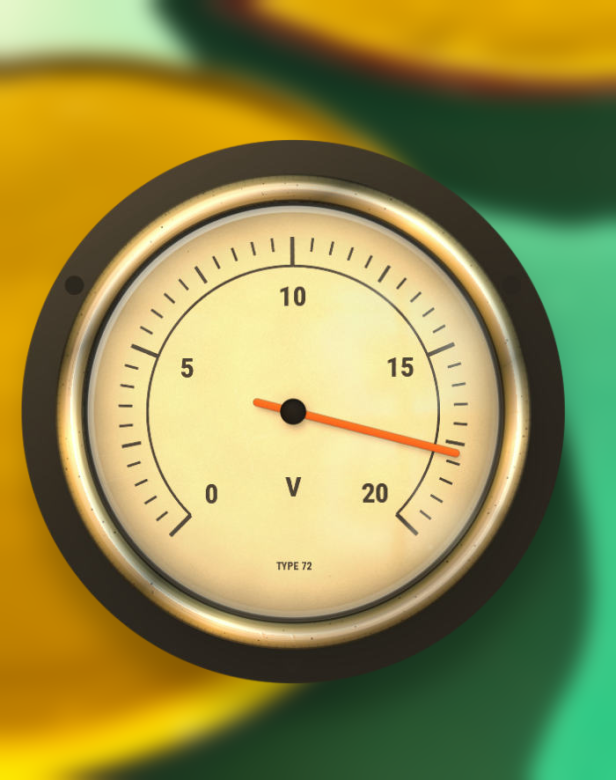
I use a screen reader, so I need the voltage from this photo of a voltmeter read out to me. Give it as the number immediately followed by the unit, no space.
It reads 17.75V
